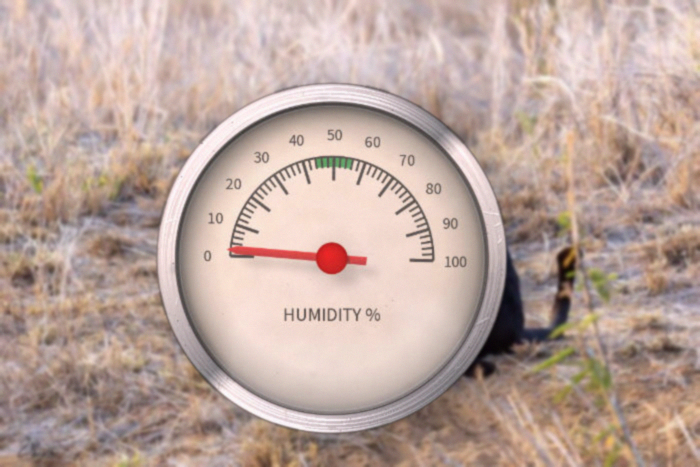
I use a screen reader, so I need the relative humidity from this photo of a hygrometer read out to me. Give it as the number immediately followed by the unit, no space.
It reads 2%
